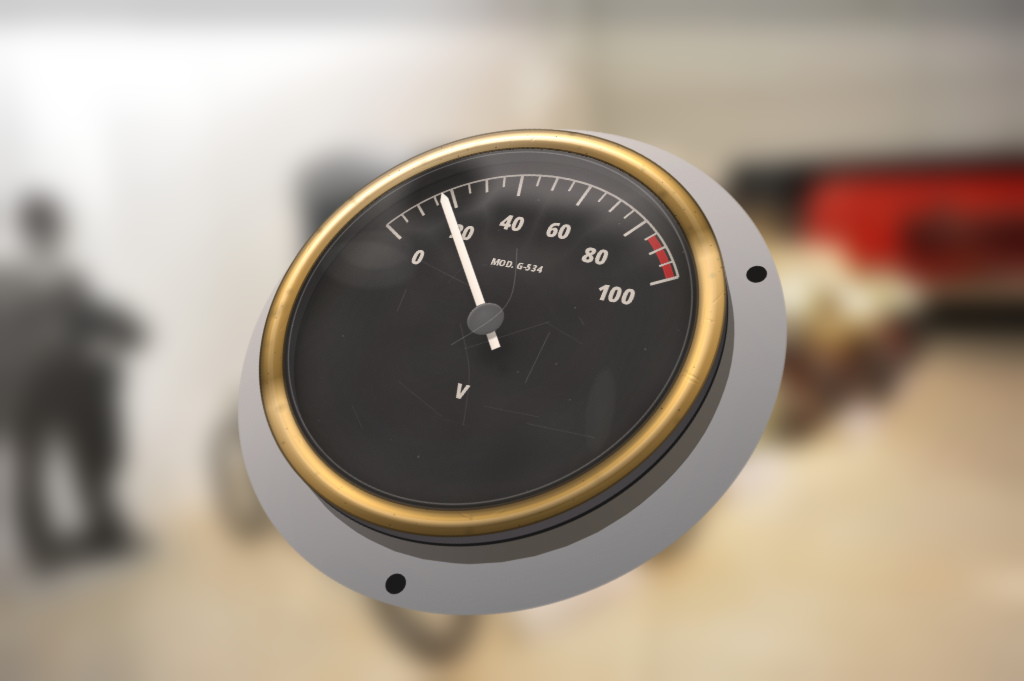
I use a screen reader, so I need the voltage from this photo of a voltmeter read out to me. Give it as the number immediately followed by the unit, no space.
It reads 17.5V
